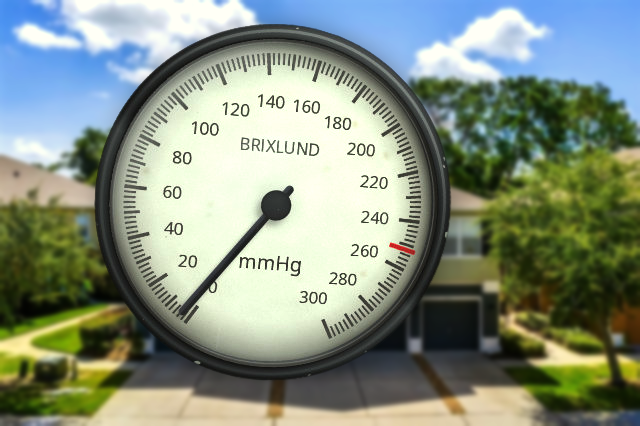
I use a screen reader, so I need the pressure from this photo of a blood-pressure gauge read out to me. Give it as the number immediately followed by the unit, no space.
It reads 4mmHg
